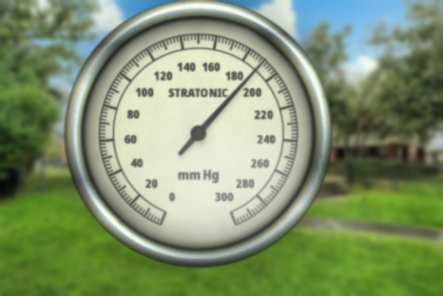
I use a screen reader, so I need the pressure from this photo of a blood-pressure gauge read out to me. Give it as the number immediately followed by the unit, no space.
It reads 190mmHg
